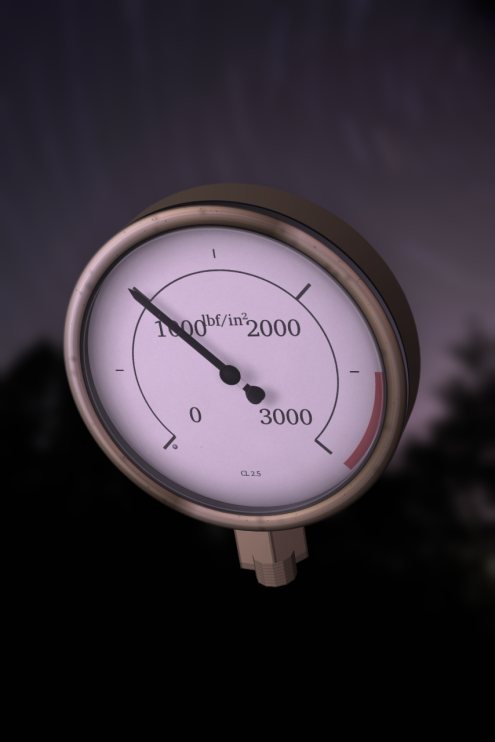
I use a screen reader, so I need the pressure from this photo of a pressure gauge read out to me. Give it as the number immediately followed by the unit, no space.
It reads 1000psi
